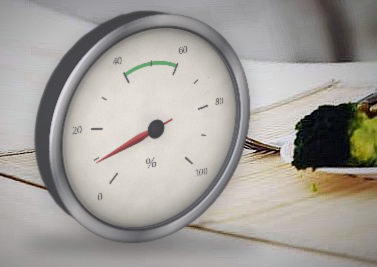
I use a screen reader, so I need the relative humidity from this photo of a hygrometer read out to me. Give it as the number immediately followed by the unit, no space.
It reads 10%
